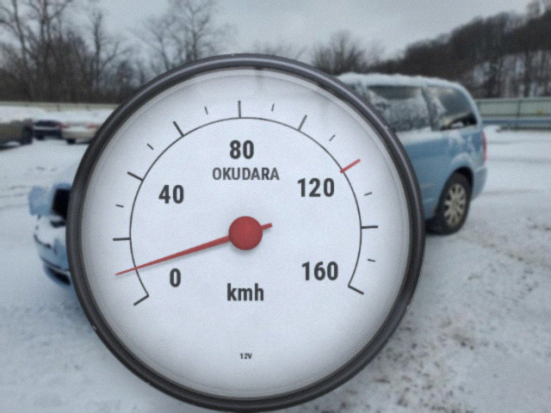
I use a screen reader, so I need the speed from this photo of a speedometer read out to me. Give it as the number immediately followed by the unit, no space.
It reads 10km/h
